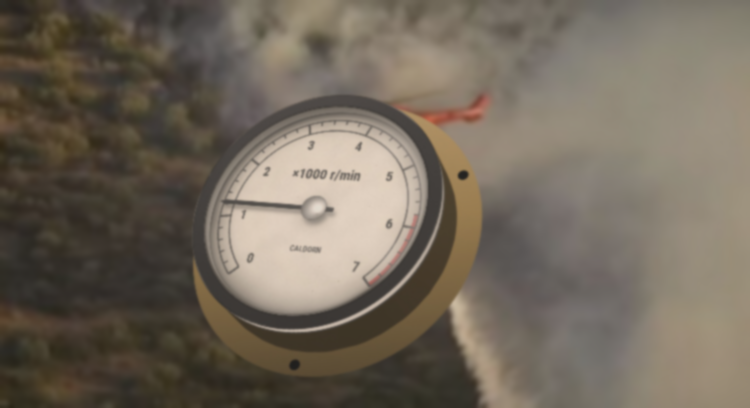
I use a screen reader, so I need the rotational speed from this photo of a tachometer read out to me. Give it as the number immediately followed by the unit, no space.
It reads 1200rpm
